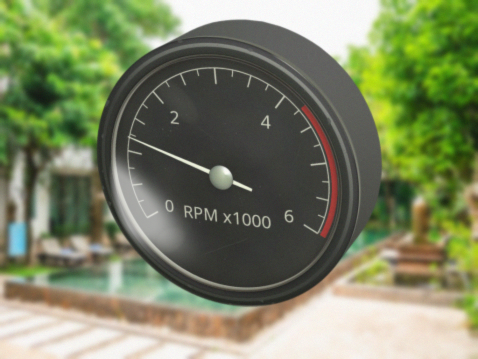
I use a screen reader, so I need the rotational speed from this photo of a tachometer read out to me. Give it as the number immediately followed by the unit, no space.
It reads 1250rpm
